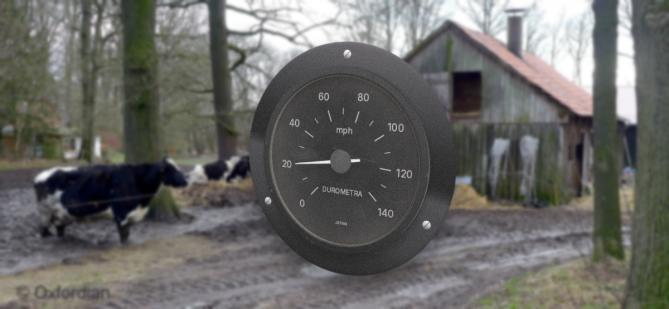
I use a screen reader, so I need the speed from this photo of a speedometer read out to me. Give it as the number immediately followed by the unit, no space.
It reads 20mph
